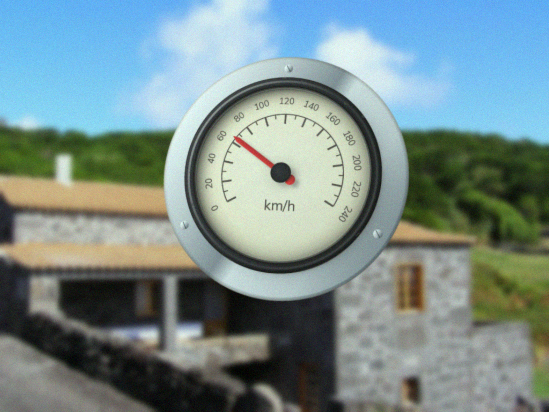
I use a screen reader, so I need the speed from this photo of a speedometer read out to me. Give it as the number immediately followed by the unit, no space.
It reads 65km/h
